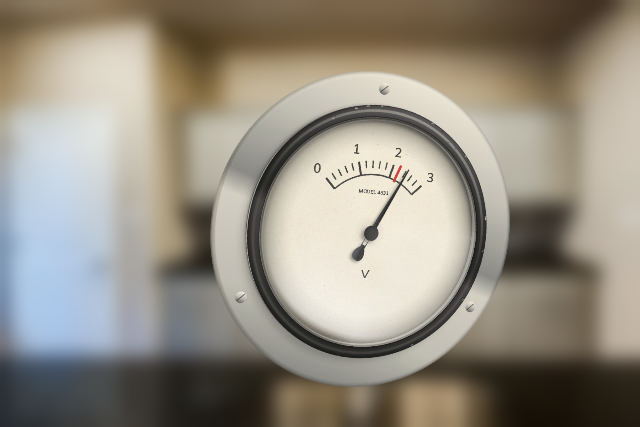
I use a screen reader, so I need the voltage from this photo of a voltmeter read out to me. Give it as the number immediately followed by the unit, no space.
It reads 2.4V
